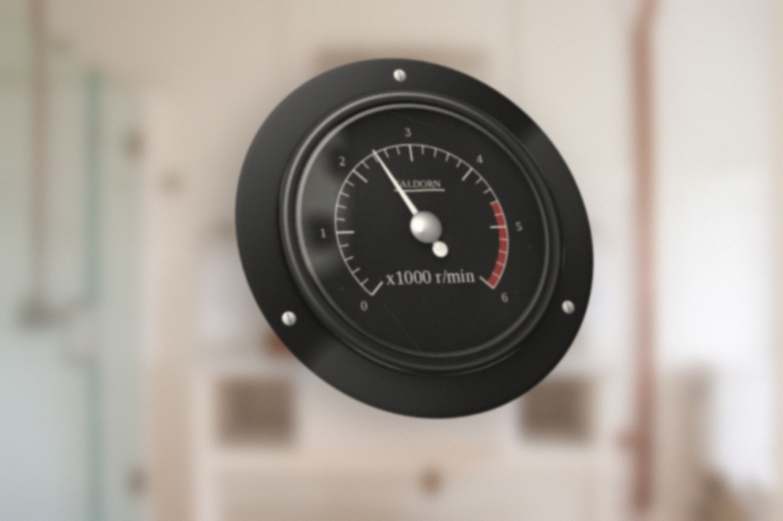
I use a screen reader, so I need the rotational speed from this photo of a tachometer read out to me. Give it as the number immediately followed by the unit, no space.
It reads 2400rpm
